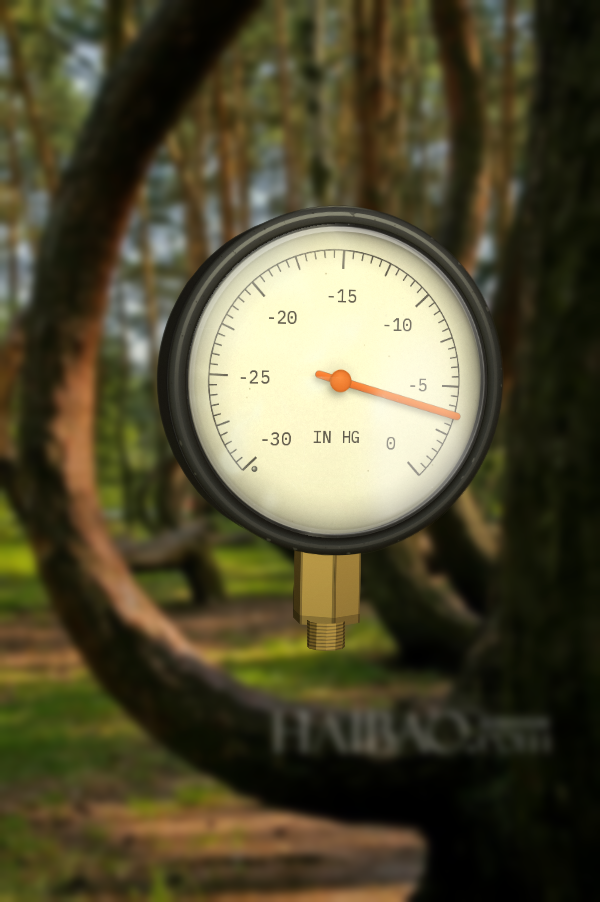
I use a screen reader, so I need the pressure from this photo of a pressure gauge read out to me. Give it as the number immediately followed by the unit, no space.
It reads -3.5inHg
